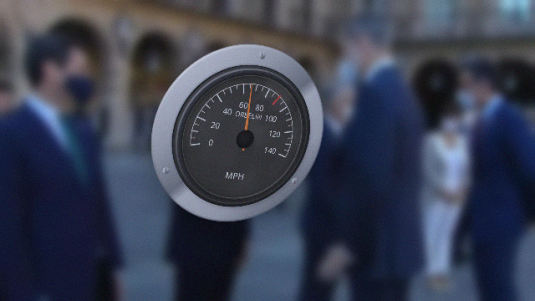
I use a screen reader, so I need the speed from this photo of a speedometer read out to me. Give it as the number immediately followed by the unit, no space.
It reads 65mph
